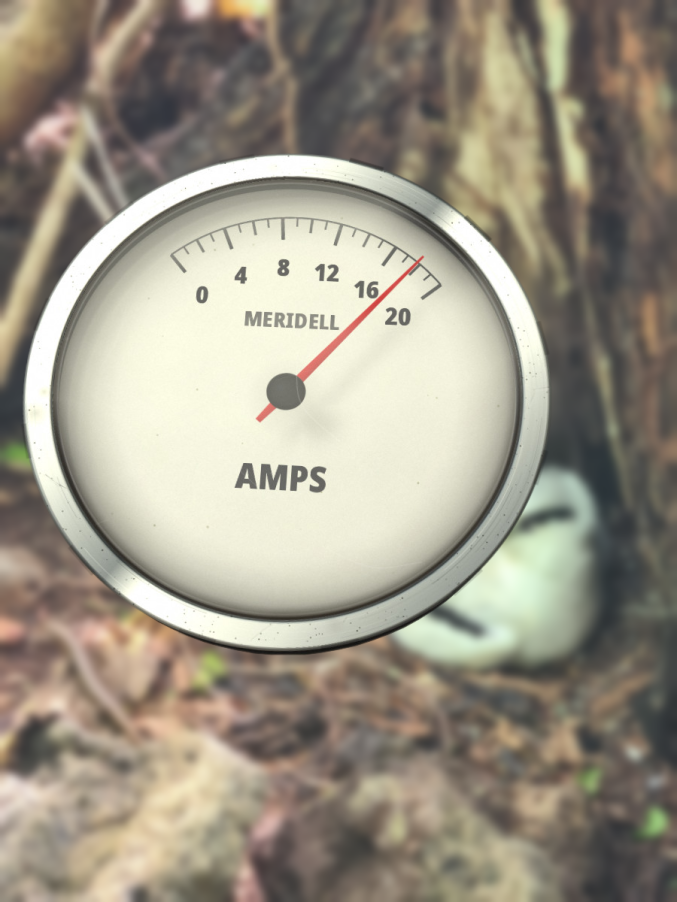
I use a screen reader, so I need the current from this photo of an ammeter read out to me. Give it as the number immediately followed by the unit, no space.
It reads 18A
